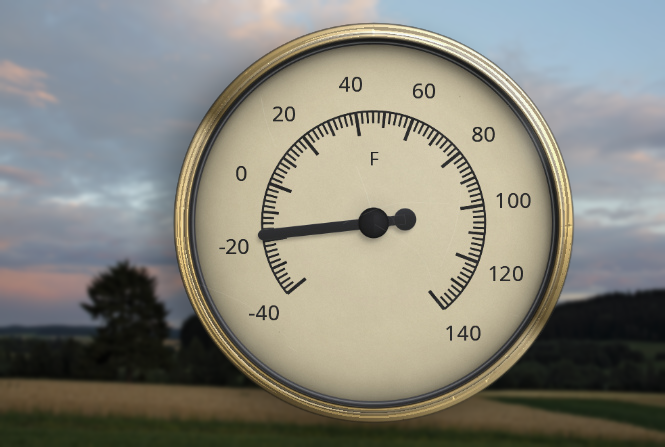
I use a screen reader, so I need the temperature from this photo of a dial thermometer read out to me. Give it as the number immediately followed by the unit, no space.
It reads -18°F
